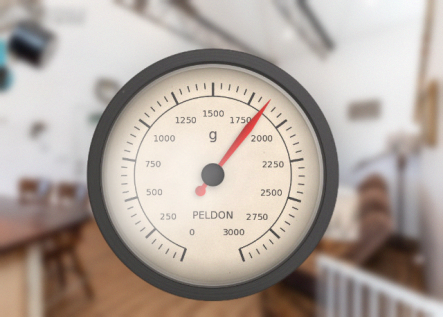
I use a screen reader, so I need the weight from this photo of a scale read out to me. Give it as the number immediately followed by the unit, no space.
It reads 1850g
